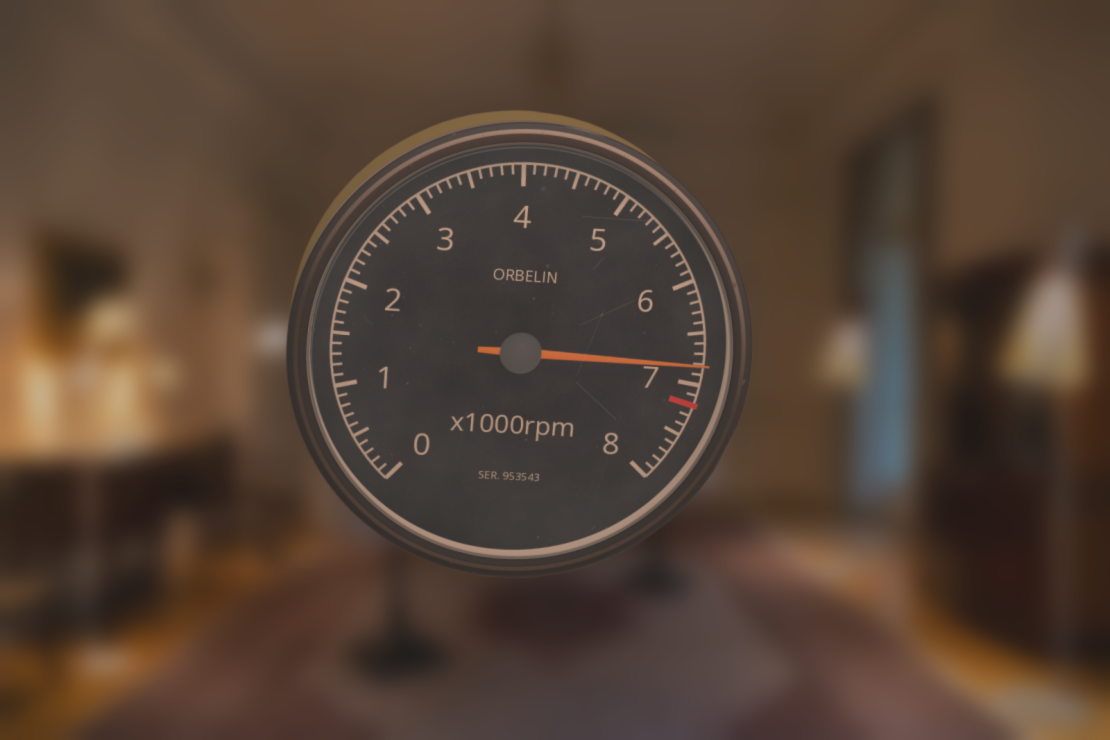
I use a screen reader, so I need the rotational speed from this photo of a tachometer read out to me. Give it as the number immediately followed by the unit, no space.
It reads 6800rpm
